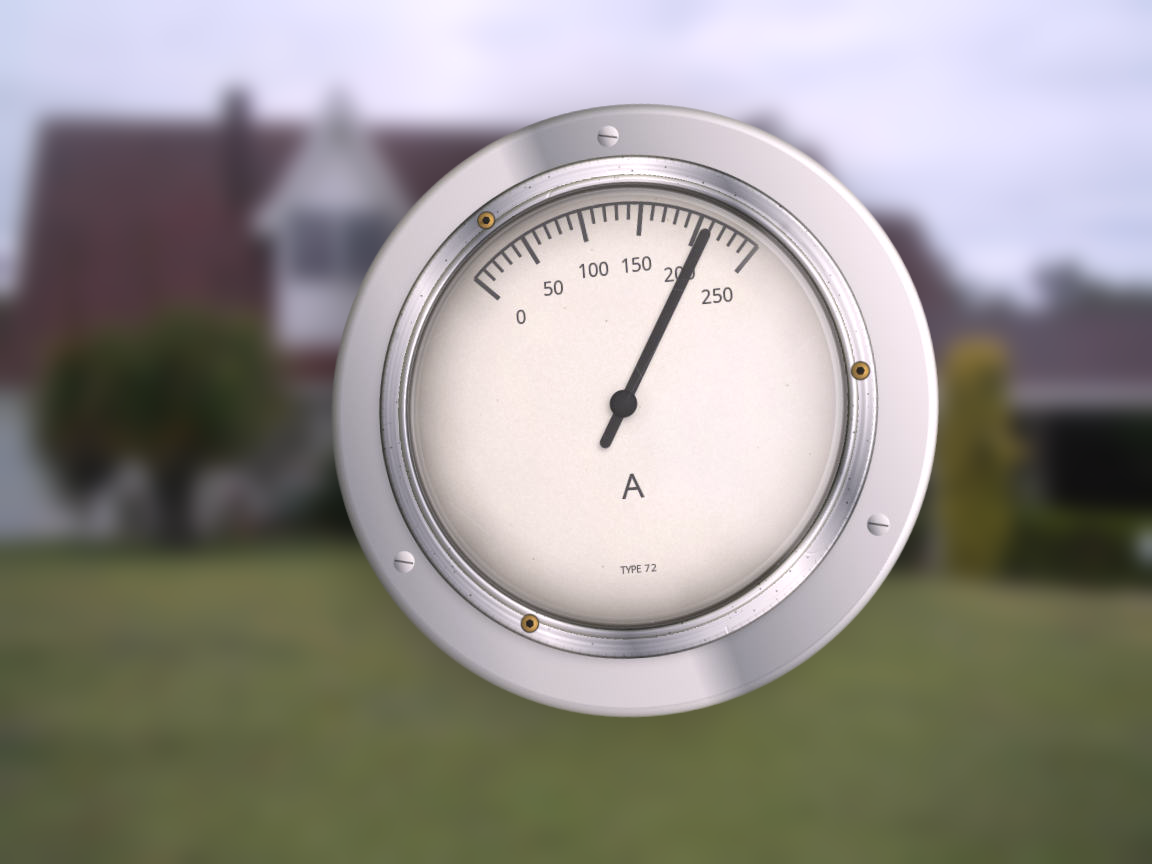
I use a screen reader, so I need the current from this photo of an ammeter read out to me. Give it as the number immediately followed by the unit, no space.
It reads 210A
